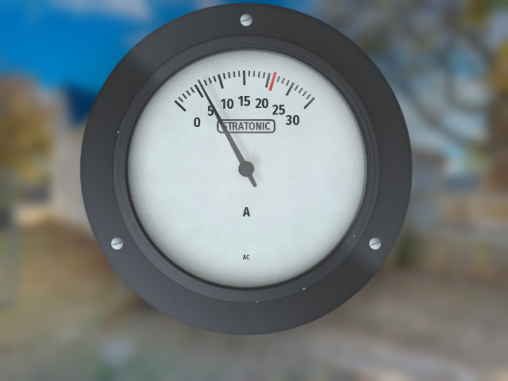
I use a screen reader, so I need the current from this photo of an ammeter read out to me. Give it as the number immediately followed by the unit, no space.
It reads 6A
